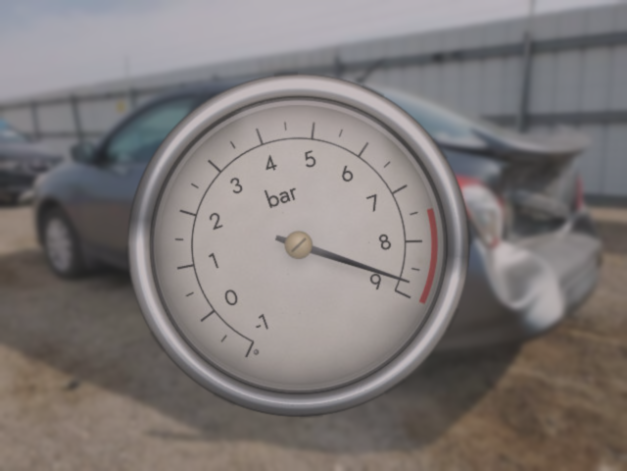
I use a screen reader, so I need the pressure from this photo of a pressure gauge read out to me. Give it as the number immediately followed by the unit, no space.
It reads 8.75bar
